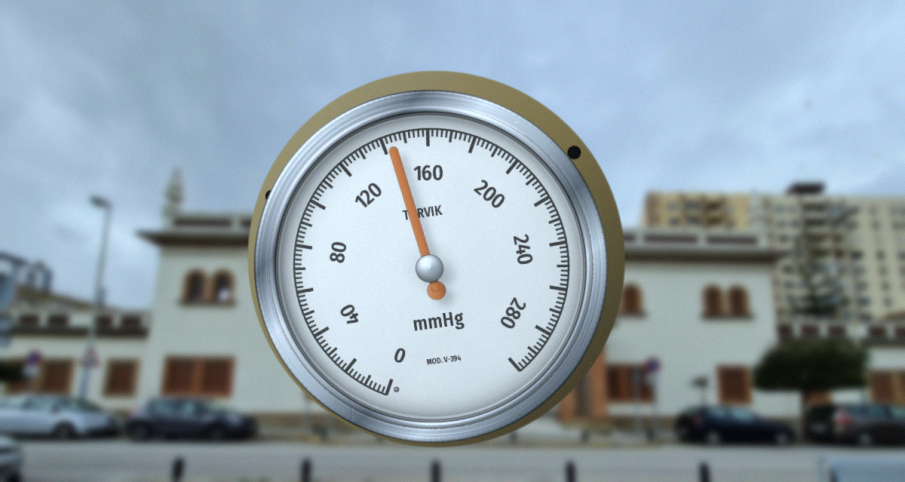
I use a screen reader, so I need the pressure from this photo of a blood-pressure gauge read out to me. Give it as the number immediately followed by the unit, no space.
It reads 144mmHg
